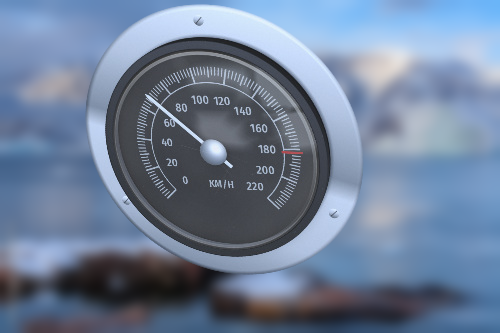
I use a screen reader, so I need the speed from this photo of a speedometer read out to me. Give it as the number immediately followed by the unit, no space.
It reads 70km/h
